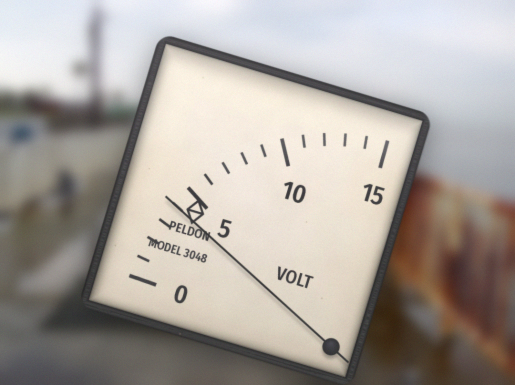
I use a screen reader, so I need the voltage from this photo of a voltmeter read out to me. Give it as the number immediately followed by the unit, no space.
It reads 4V
